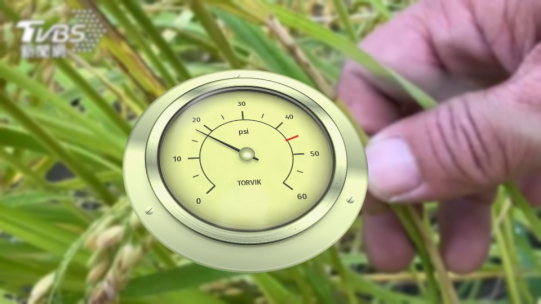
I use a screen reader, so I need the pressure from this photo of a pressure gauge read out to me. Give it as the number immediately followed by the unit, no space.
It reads 17.5psi
